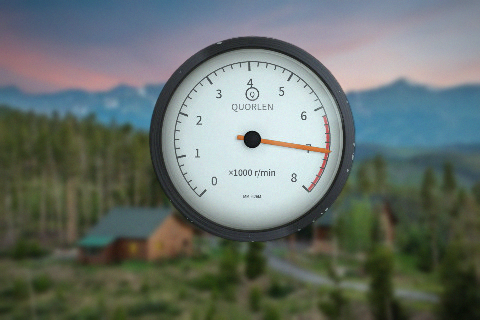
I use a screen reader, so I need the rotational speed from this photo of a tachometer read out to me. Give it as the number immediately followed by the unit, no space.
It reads 7000rpm
